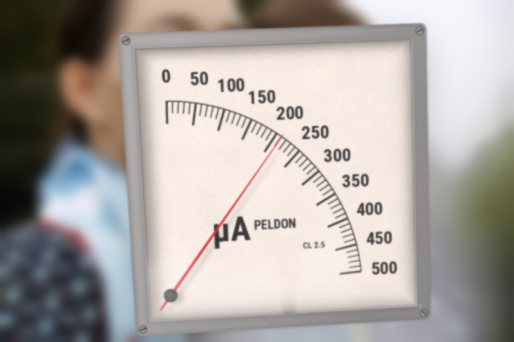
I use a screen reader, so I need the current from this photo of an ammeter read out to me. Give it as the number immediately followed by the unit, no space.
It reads 210µA
